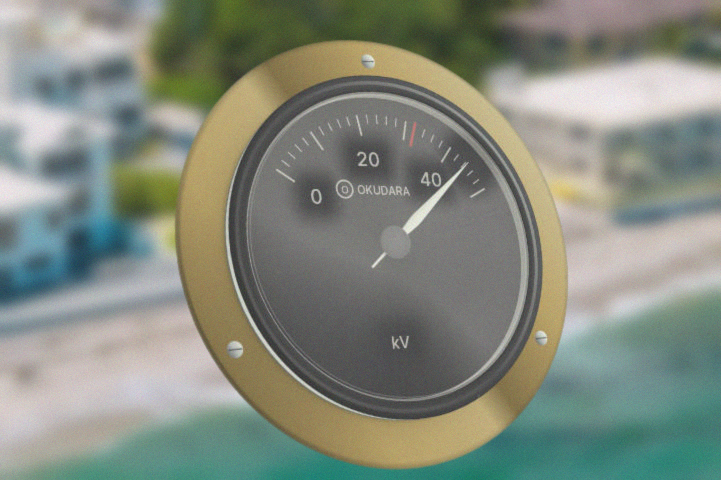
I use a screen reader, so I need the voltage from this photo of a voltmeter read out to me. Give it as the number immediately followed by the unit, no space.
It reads 44kV
